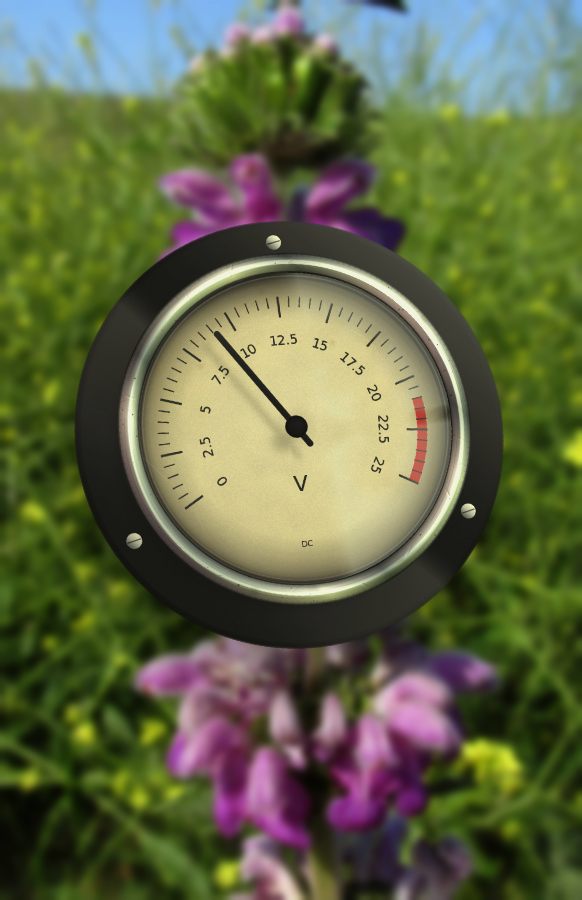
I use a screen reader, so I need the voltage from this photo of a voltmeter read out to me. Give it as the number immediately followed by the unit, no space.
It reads 9V
